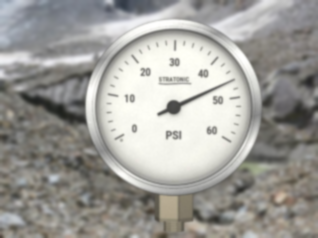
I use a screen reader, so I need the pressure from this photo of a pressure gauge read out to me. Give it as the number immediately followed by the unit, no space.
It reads 46psi
